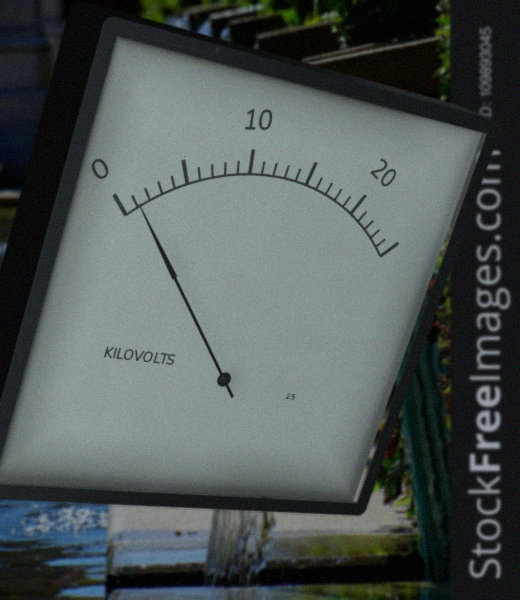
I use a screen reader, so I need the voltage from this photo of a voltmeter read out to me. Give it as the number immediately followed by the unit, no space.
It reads 1kV
